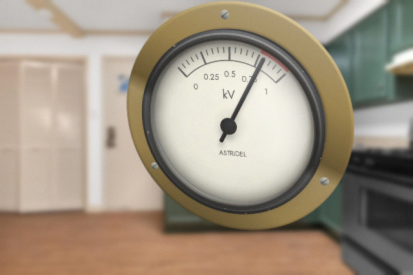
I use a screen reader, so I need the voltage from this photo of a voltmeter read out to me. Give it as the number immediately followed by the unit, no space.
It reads 0.8kV
